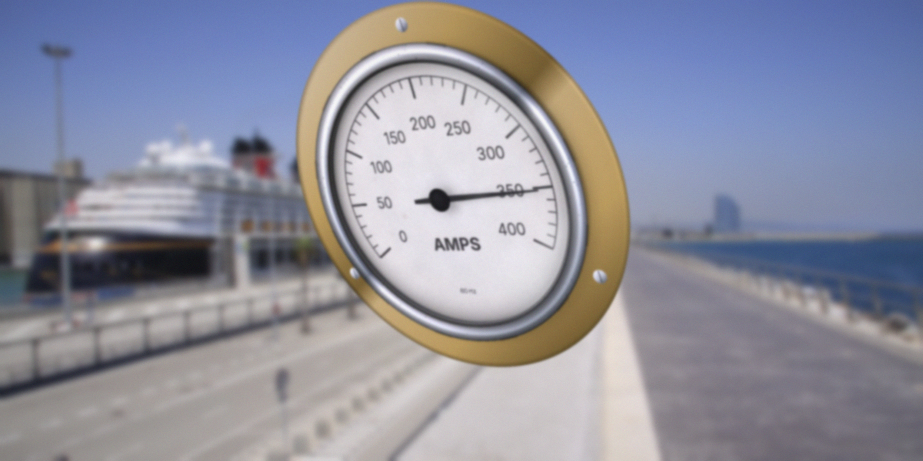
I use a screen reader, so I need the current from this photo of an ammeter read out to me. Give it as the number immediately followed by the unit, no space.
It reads 350A
